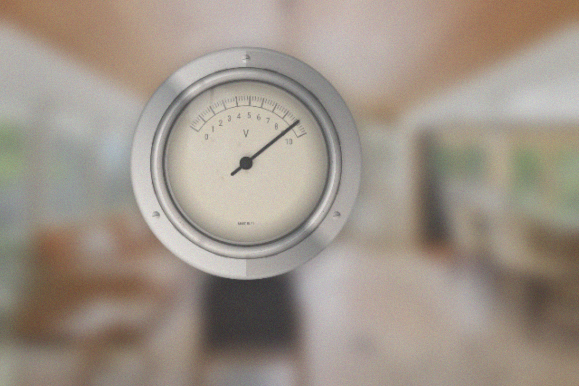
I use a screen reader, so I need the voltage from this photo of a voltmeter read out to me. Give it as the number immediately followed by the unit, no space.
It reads 9V
